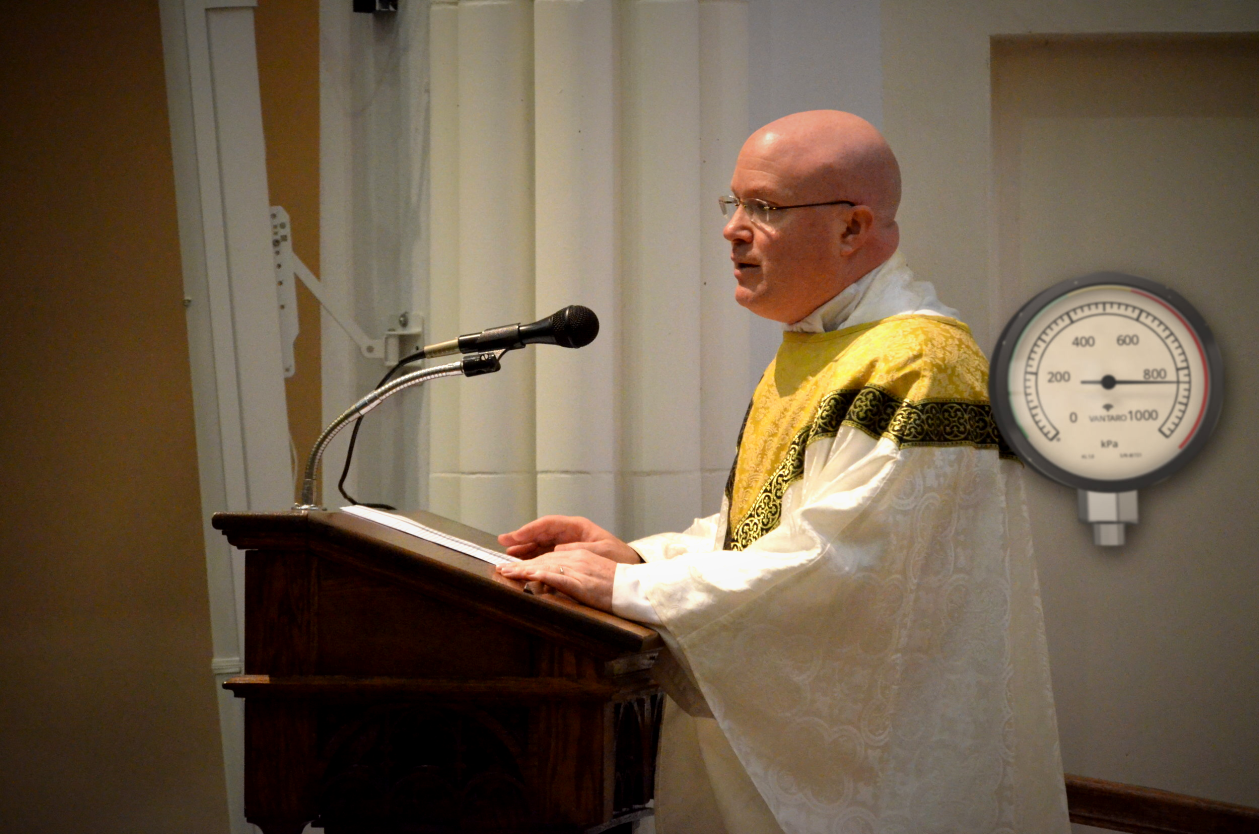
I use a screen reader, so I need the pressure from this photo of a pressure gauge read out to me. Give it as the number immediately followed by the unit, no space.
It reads 840kPa
